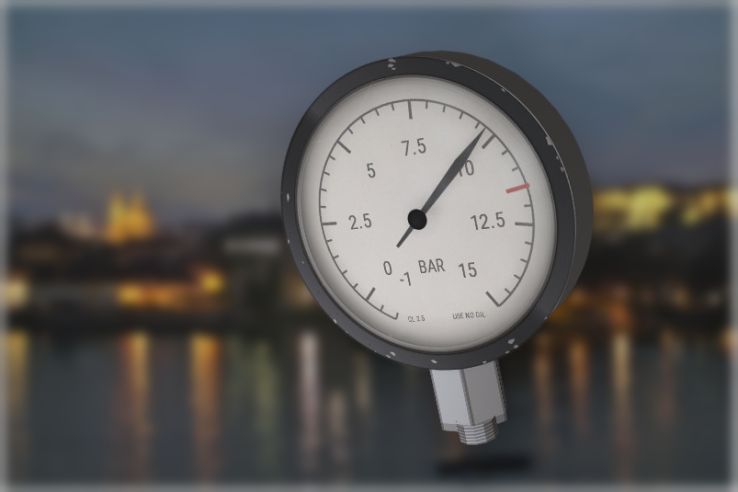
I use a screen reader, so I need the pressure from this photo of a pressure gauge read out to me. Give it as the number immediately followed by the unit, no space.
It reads 9.75bar
